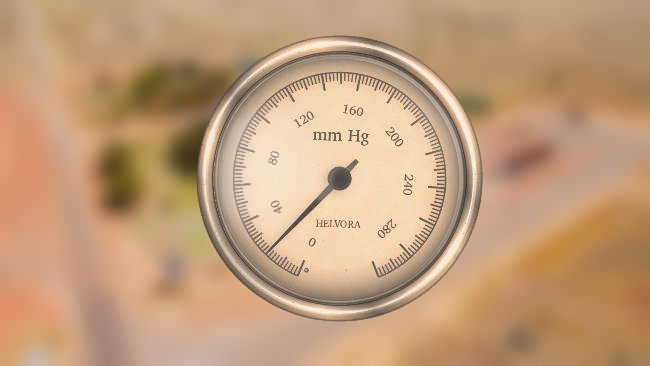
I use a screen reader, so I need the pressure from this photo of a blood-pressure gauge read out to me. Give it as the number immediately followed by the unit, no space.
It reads 20mmHg
